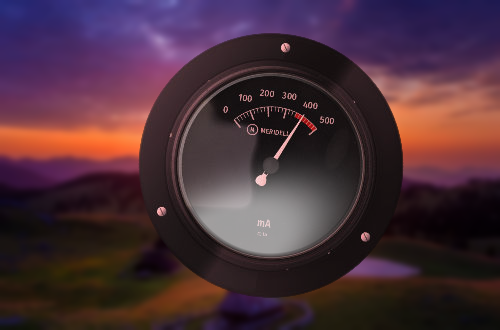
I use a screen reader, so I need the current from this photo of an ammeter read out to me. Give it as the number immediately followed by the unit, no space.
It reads 400mA
